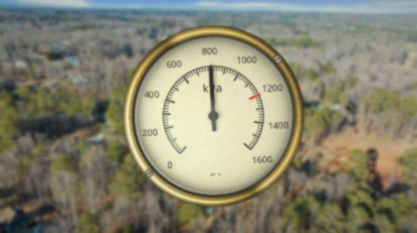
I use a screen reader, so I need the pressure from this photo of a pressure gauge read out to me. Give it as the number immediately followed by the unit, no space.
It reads 800kPa
